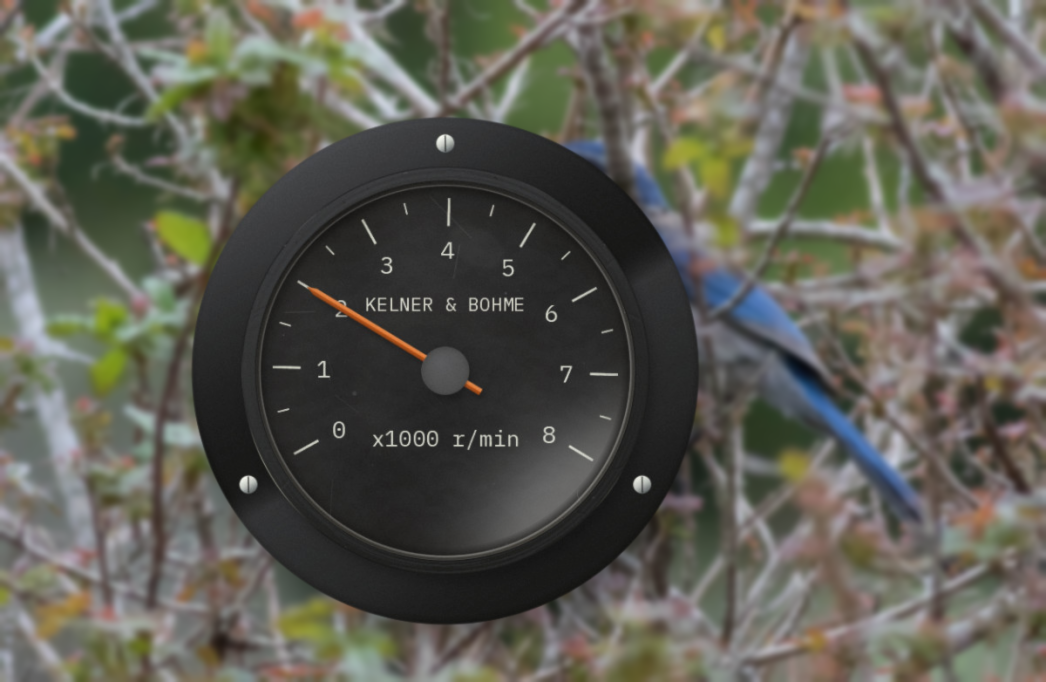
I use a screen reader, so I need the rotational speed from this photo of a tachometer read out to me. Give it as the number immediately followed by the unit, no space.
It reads 2000rpm
